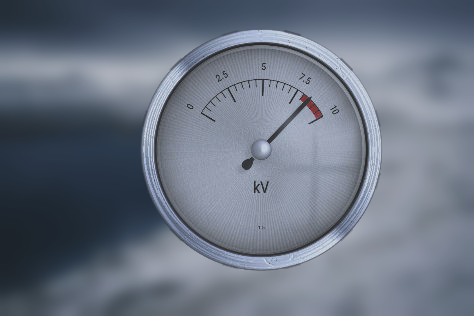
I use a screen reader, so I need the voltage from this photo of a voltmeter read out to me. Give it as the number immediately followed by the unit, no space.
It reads 8.5kV
